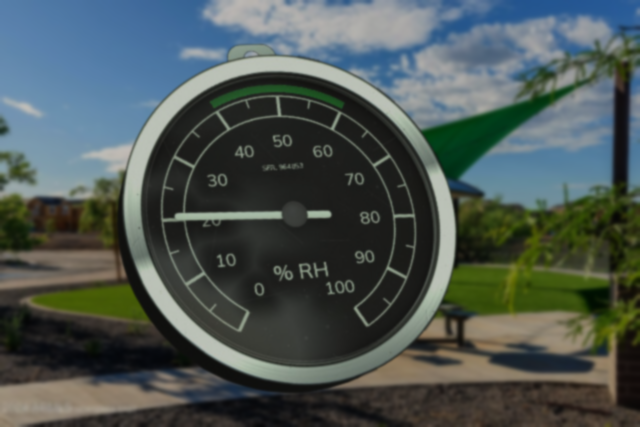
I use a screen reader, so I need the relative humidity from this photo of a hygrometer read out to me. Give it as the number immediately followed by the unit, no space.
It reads 20%
